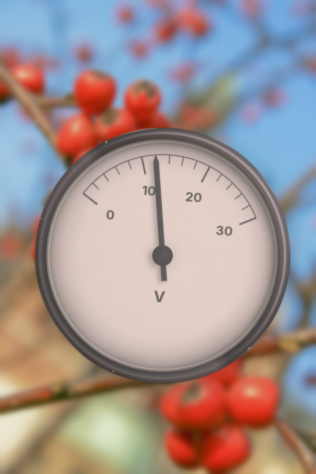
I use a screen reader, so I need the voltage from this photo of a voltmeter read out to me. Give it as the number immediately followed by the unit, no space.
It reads 12V
